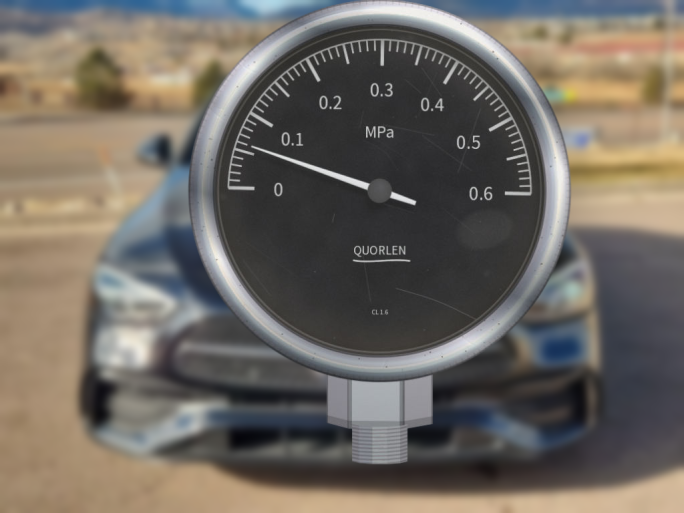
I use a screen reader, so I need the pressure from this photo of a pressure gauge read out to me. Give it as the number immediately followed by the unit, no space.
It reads 0.06MPa
